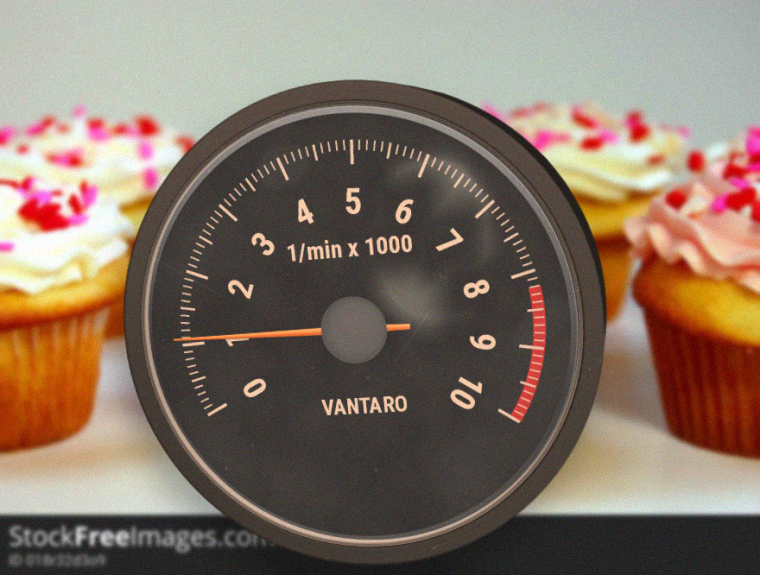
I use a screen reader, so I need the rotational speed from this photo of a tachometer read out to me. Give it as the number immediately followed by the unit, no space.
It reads 1100rpm
